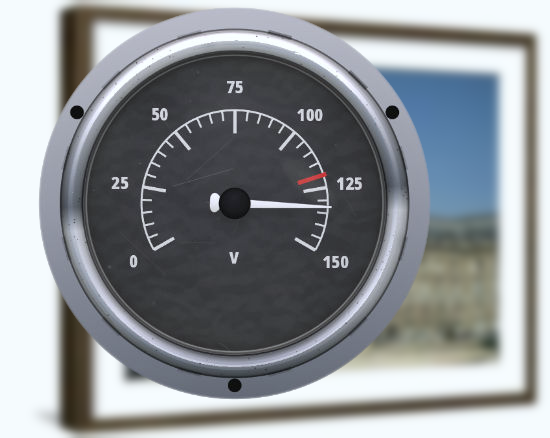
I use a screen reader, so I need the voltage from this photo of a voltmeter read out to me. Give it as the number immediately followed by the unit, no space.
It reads 132.5V
